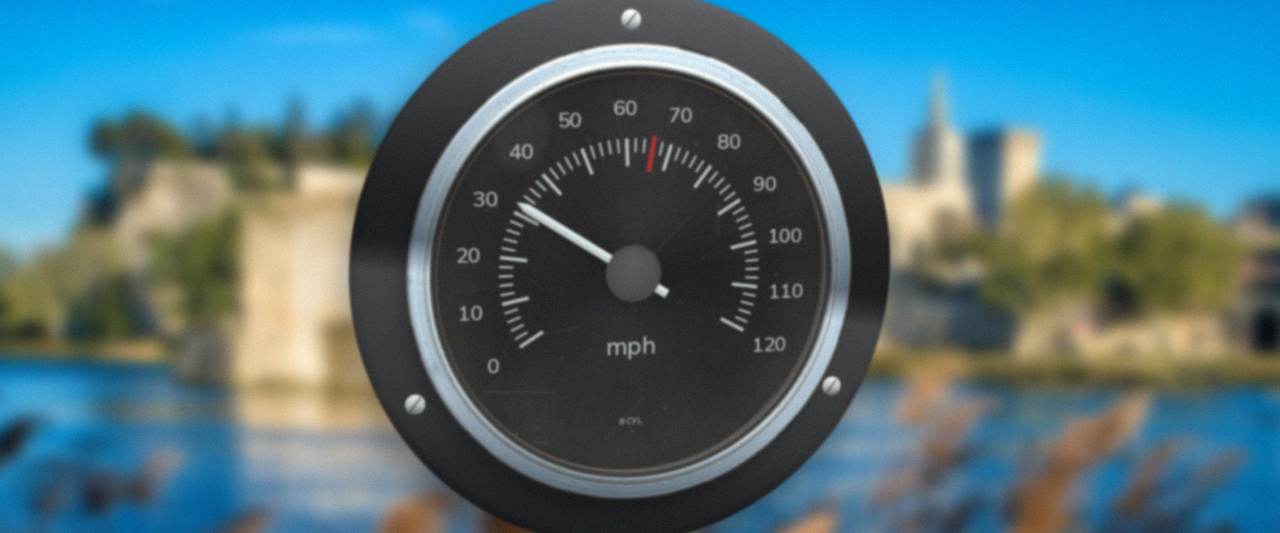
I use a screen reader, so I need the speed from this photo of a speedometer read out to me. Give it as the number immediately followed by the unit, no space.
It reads 32mph
